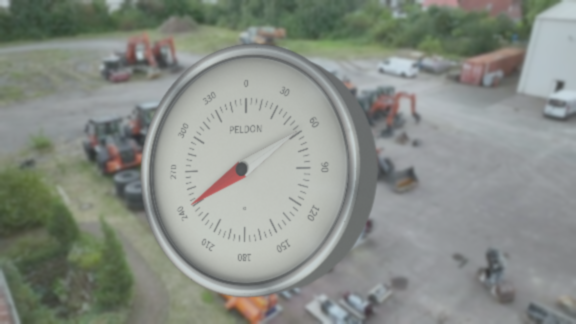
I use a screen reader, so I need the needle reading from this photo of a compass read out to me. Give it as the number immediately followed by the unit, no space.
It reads 240°
